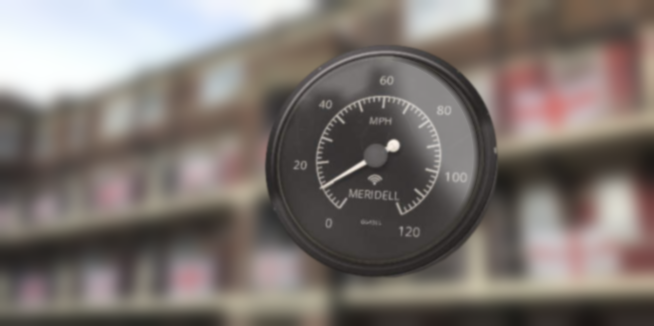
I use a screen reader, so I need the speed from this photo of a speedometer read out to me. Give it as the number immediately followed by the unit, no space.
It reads 10mph
